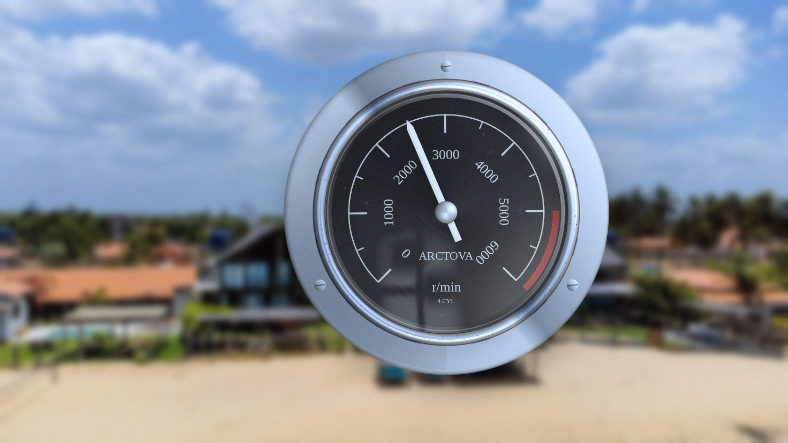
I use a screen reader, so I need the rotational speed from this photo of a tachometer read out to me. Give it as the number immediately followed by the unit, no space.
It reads 2500rpm
